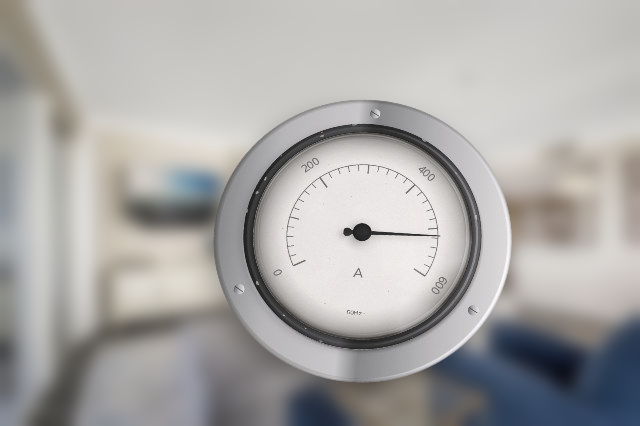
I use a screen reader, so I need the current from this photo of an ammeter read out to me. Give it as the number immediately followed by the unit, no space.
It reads 520A
